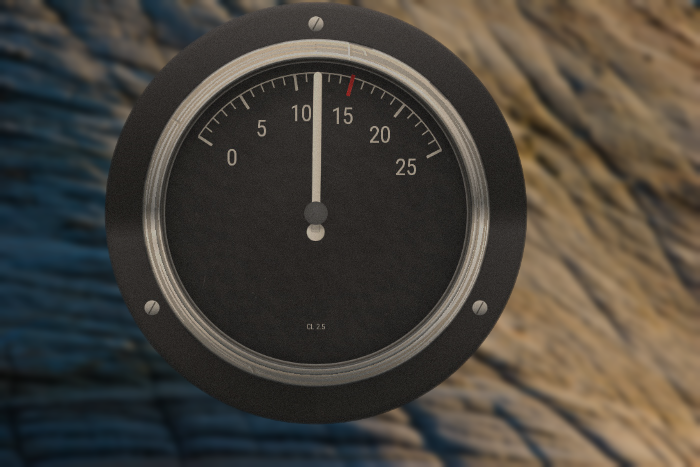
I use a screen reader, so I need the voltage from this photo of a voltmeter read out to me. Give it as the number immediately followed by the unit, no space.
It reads 12V
